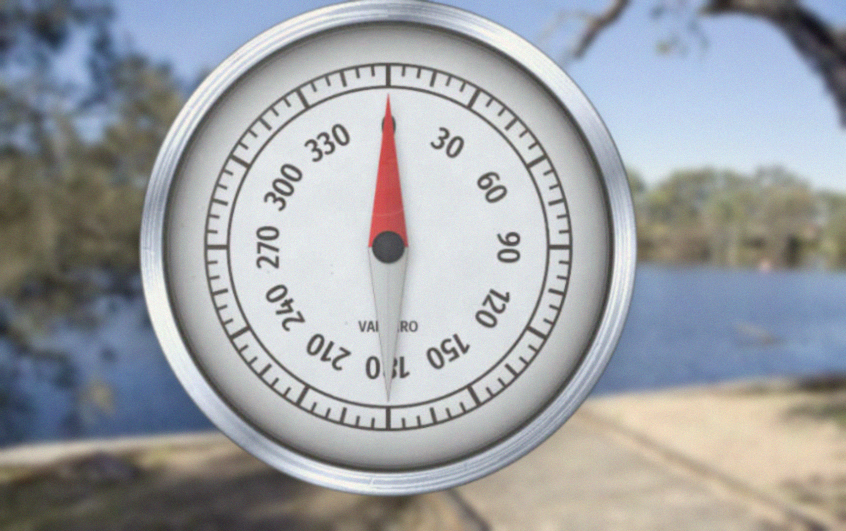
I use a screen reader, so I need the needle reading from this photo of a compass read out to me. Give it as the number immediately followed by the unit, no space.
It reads 0°
